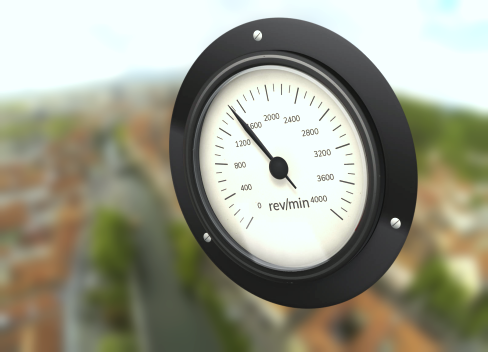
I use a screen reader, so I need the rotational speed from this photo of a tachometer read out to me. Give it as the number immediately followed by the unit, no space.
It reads 1500rpm
